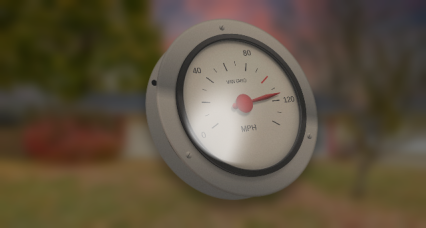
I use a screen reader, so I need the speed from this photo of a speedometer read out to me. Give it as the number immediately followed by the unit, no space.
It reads 115mph
